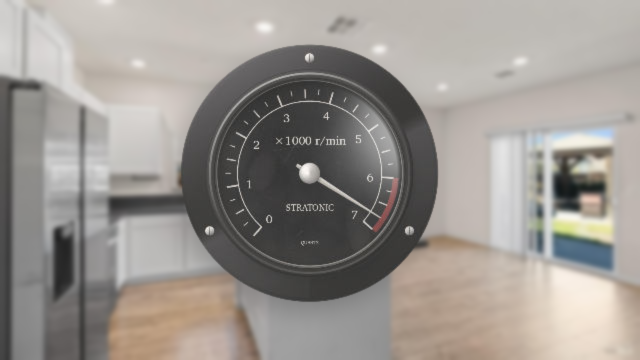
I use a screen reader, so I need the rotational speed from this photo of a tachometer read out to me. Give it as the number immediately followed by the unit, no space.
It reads 6750rpm
